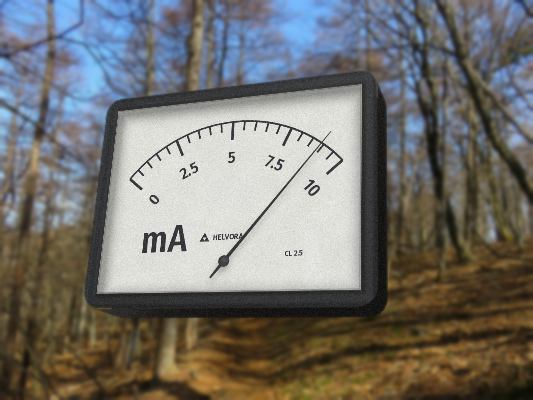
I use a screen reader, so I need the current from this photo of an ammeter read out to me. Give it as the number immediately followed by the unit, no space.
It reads 9mA
